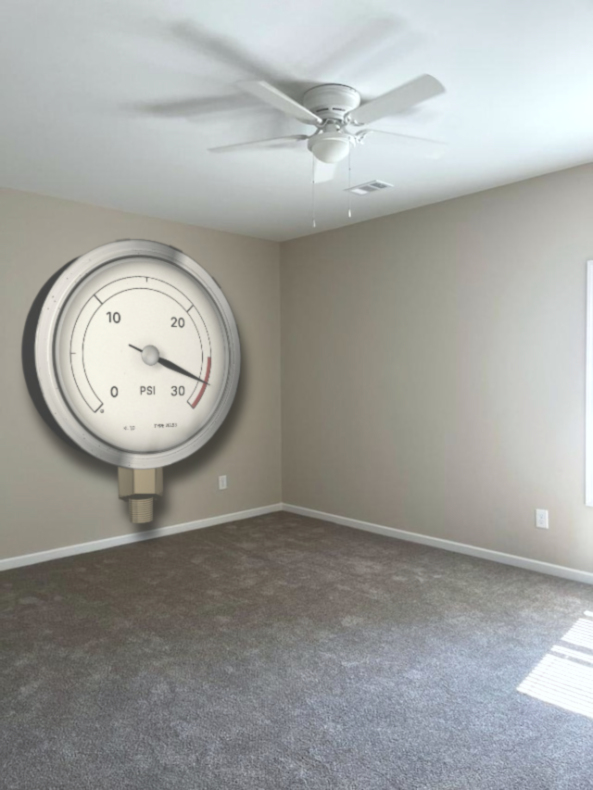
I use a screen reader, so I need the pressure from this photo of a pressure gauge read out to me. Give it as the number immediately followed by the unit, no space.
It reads 27.5psi
